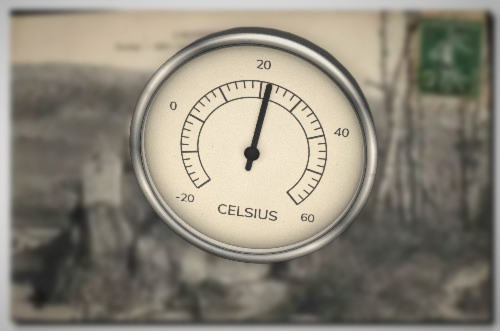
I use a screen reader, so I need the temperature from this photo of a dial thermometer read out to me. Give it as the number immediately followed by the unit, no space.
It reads 22°C
